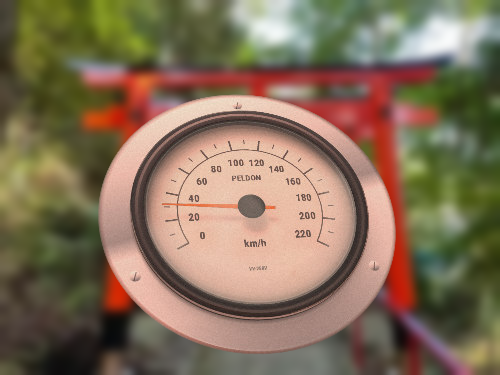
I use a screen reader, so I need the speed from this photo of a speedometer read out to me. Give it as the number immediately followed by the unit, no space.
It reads 30km/h
